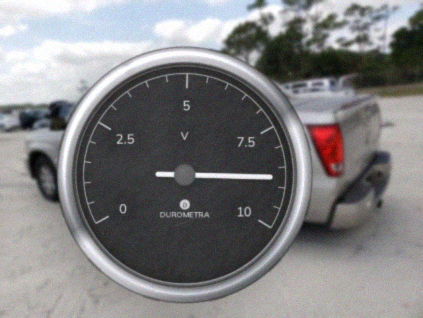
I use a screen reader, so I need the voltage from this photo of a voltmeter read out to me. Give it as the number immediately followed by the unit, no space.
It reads 8.75V
